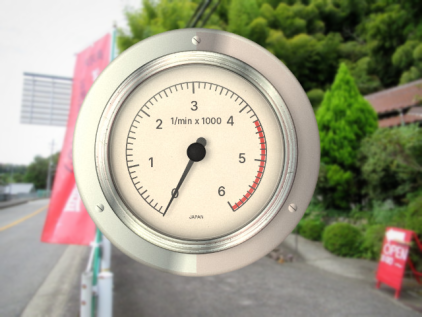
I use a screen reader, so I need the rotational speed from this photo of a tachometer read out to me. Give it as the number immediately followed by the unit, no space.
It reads 0rpm
